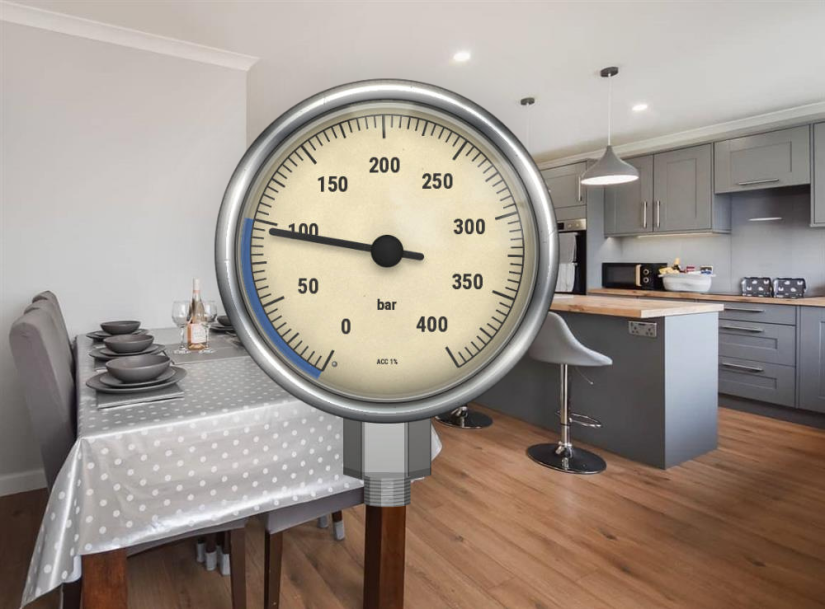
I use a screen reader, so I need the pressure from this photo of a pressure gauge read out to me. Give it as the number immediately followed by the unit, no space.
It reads 95bar
